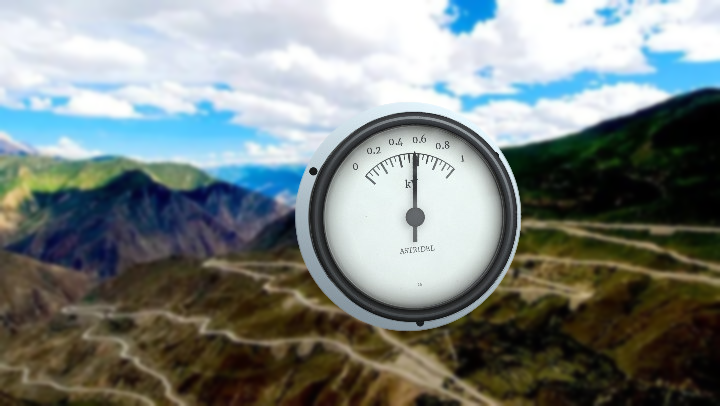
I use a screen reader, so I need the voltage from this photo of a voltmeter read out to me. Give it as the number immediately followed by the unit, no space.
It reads 0.55kV
